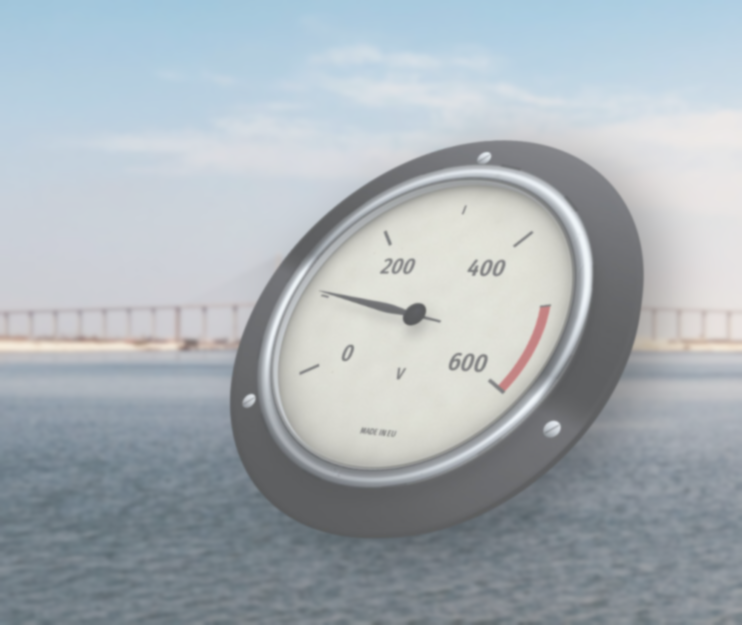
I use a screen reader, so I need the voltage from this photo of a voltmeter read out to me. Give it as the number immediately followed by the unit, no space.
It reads 100V
